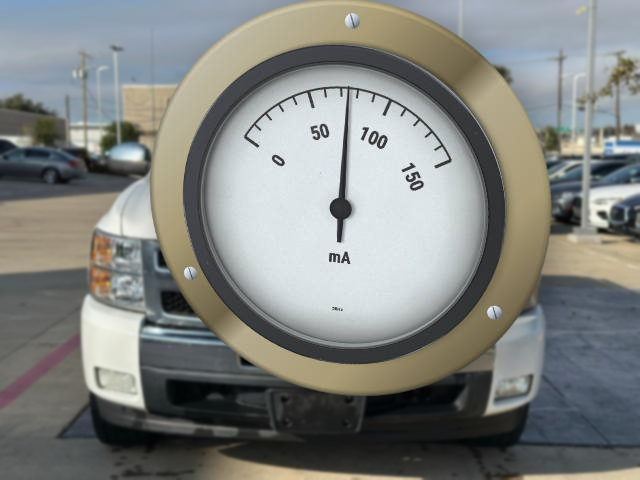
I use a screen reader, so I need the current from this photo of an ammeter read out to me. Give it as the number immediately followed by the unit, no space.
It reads 75mA
